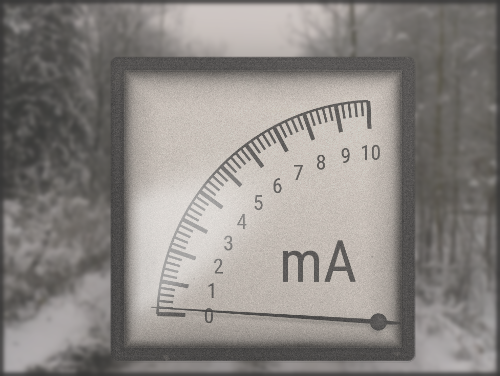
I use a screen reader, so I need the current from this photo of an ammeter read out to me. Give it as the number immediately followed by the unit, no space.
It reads 0.2mA
